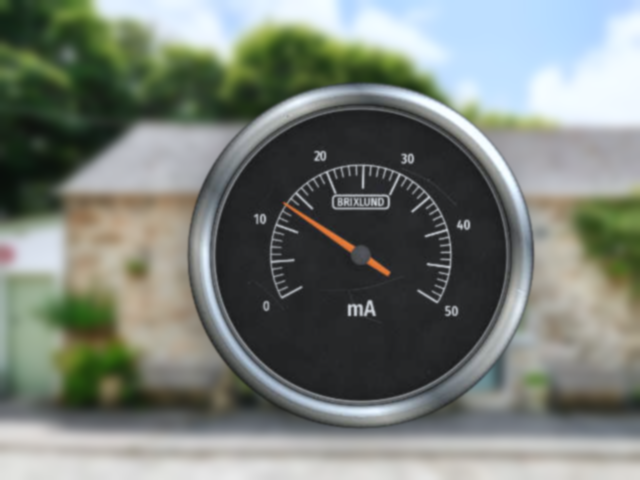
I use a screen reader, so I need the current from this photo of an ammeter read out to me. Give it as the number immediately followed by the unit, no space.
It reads 13mA
